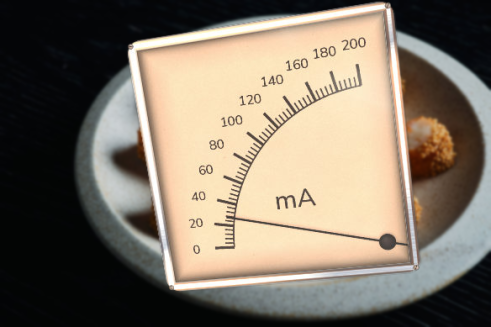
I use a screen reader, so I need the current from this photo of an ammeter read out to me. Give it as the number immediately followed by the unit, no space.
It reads 28mA
